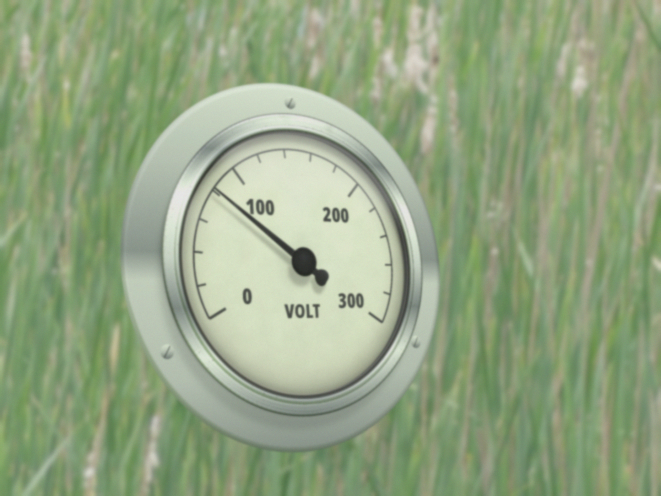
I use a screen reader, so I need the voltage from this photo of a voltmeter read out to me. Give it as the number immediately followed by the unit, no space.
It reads 80V
